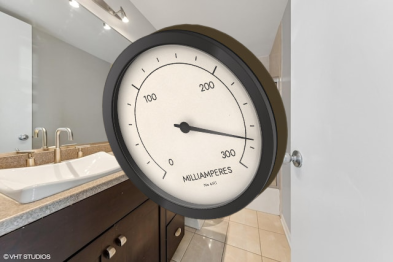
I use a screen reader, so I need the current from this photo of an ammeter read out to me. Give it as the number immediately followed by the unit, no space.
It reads 270mA
